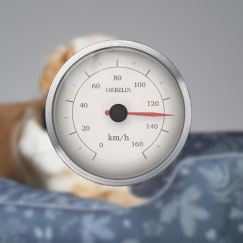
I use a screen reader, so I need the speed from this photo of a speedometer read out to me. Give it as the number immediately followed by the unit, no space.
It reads 130km/h
